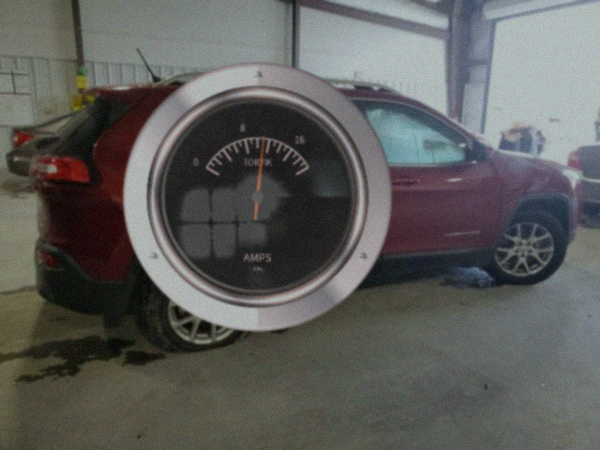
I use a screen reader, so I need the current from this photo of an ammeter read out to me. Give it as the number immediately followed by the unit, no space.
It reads 11A
